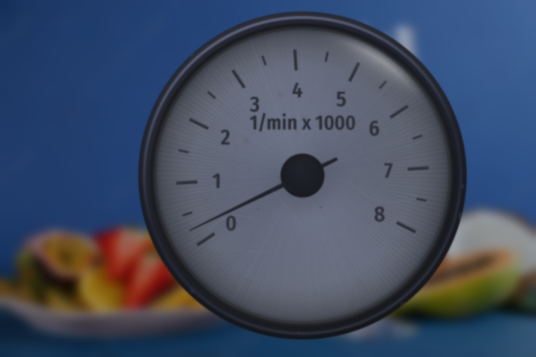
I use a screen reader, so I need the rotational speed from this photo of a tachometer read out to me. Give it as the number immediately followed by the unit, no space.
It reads 250rpm
